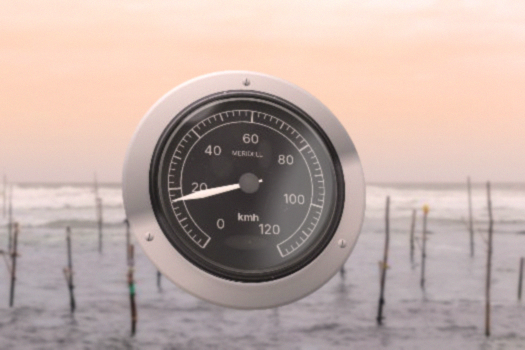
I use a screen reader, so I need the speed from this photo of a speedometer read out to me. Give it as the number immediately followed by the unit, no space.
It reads 16km/h
